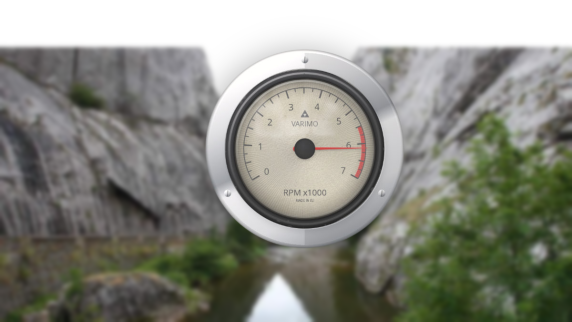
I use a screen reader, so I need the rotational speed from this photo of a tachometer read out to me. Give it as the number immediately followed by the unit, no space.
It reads 6125rpm
